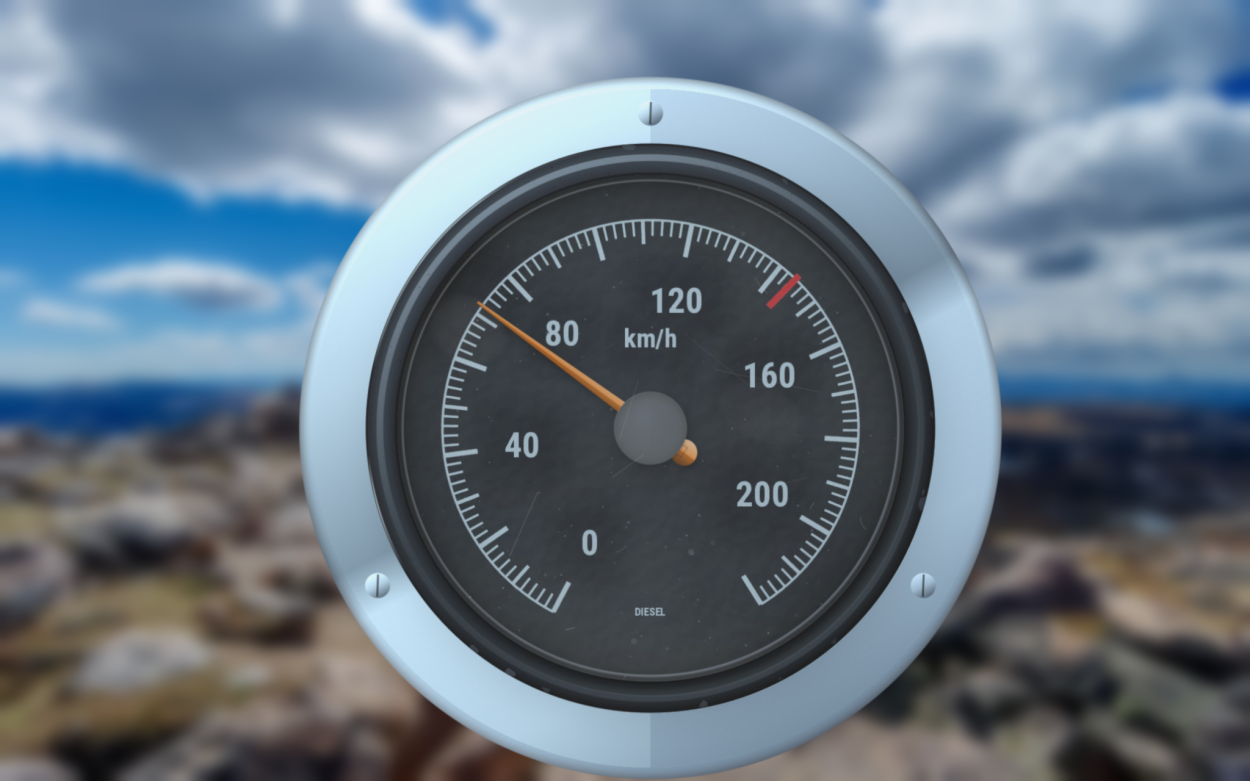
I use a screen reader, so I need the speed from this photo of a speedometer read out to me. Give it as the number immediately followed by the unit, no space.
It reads 72km/h
